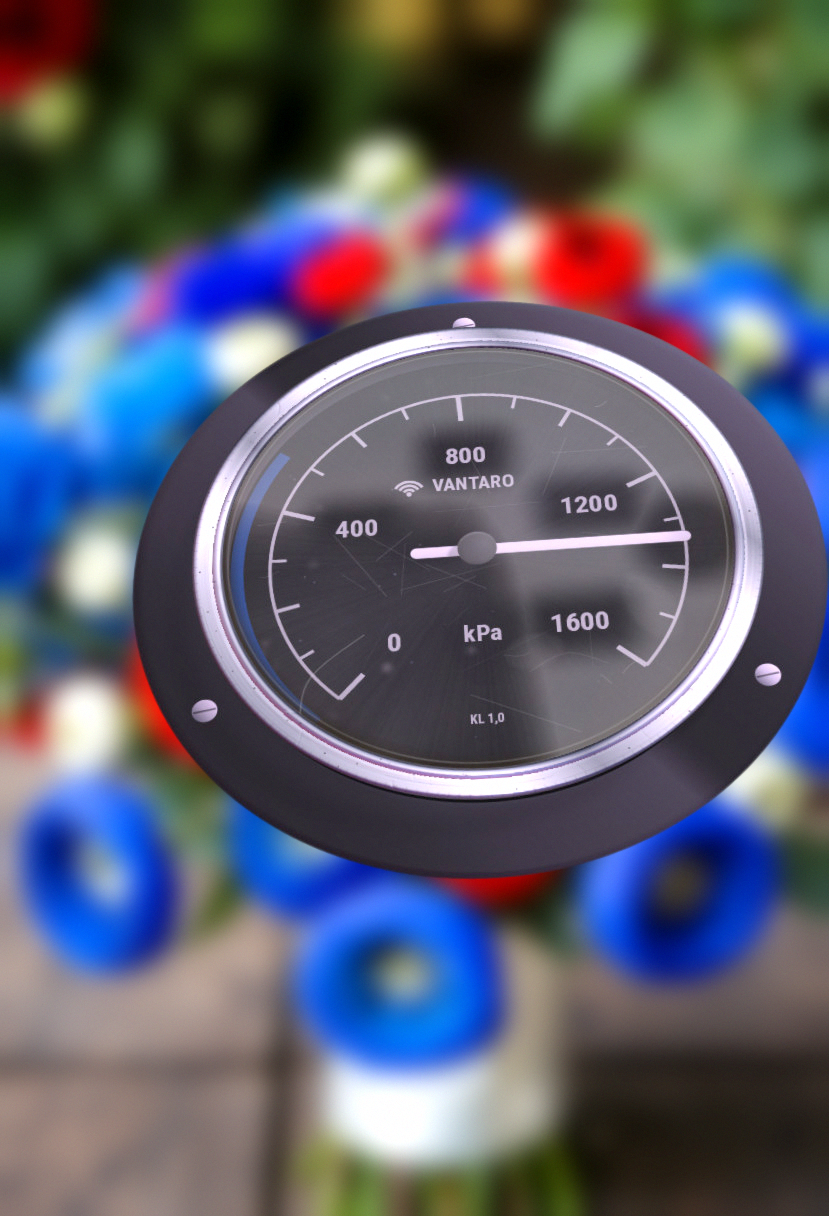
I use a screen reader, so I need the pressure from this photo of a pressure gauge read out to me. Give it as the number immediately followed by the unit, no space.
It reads 1350kPa
